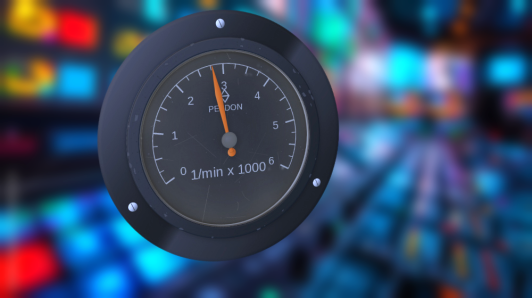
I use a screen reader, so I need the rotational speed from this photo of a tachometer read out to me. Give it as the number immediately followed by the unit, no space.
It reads 2750rpm
